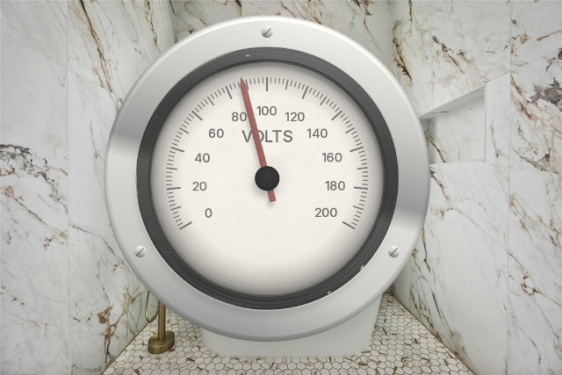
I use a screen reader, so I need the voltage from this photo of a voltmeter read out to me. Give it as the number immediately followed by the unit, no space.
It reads 88V
